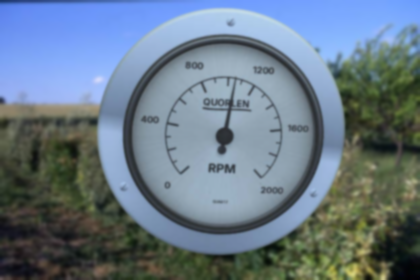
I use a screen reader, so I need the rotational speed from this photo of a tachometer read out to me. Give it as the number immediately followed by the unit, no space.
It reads 1050rpm
